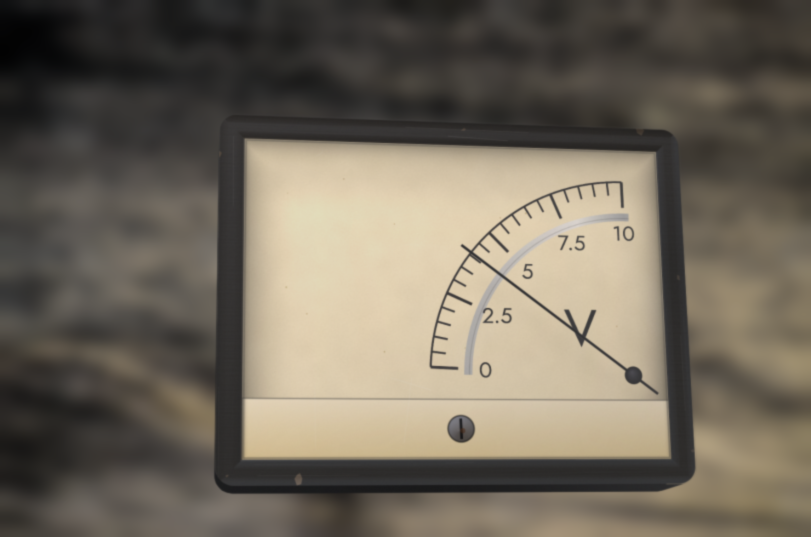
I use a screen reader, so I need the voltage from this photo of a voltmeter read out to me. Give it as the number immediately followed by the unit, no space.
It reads 4V
